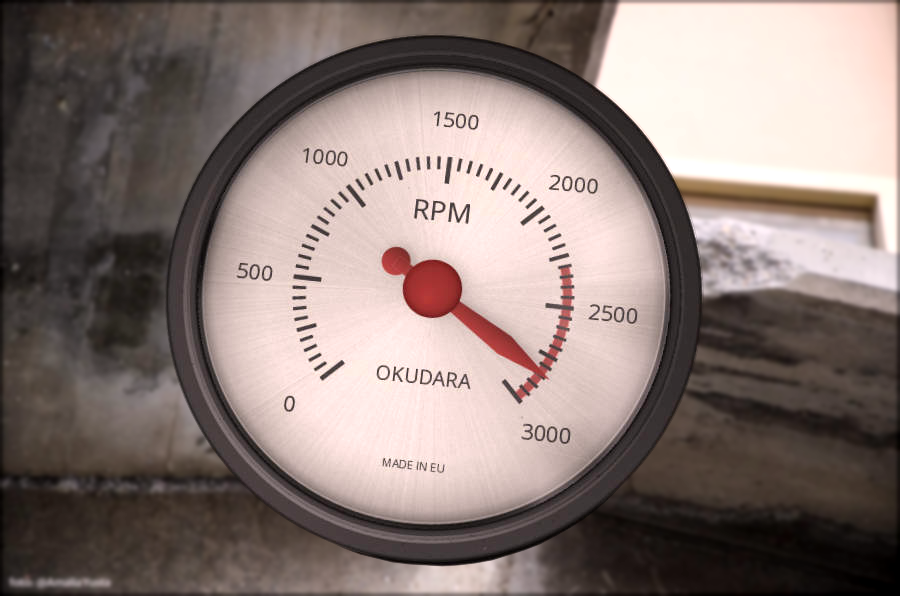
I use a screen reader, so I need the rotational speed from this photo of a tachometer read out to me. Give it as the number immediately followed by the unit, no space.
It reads 2850rpm
